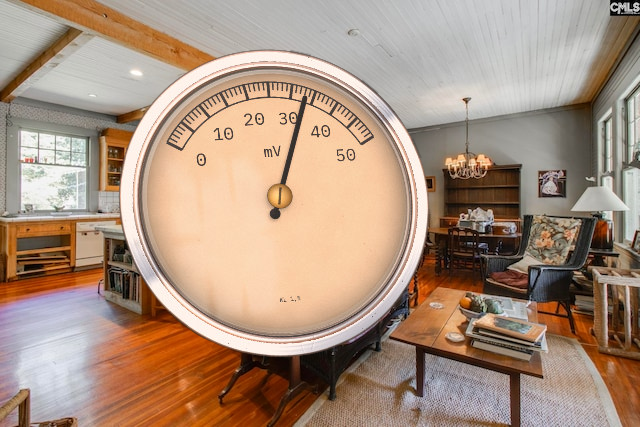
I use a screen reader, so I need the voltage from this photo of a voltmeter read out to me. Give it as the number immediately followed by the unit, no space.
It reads 33mV
